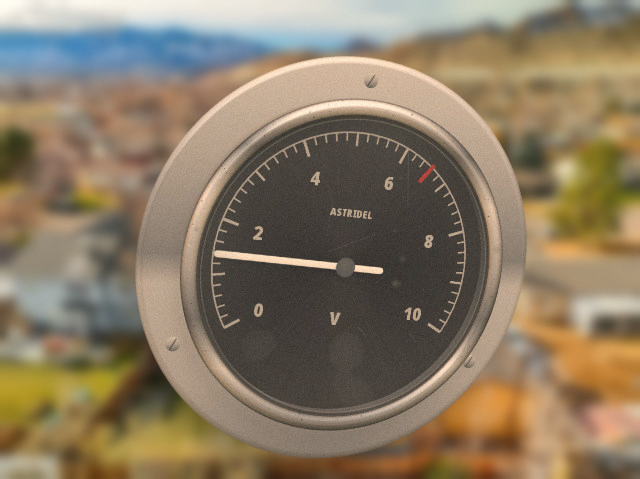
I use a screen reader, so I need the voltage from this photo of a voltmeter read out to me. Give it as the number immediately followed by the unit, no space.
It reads 1.4V
